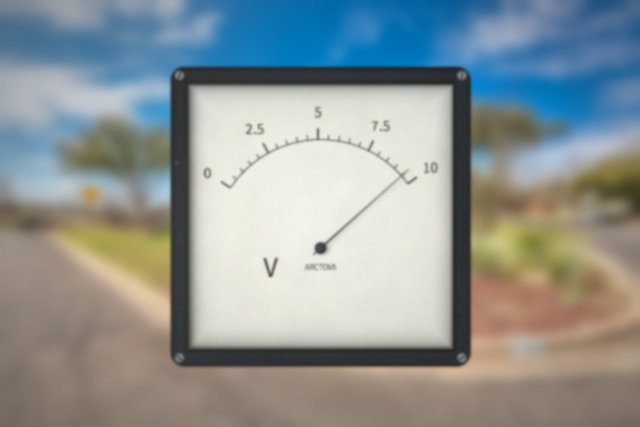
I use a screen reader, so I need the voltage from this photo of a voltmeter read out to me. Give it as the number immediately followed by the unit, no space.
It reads 9.5V
